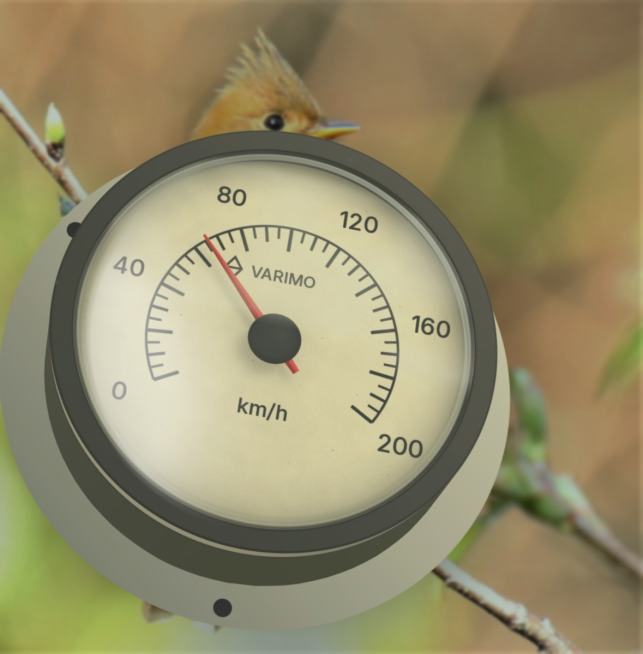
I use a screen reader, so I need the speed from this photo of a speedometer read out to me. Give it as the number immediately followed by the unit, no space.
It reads 65km/h
